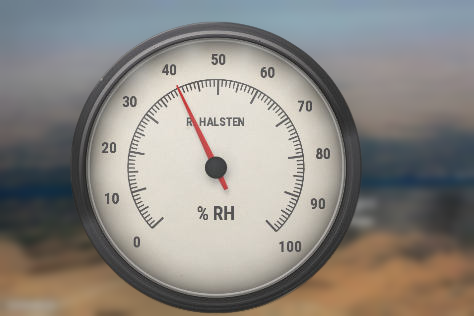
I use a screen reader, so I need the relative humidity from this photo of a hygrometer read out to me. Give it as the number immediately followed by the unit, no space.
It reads 40%
